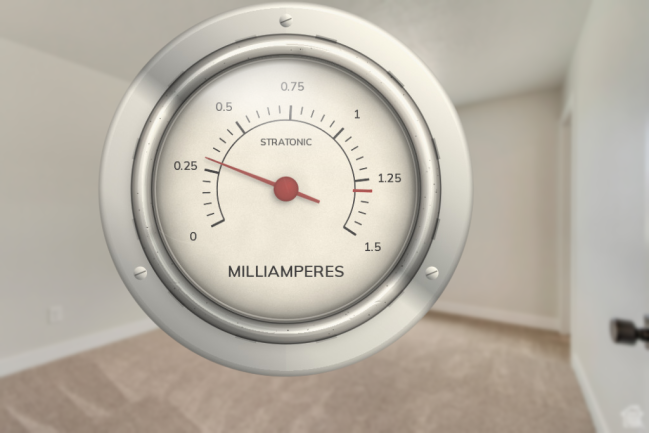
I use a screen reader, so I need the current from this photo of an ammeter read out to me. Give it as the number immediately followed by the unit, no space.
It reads 0.3mA
